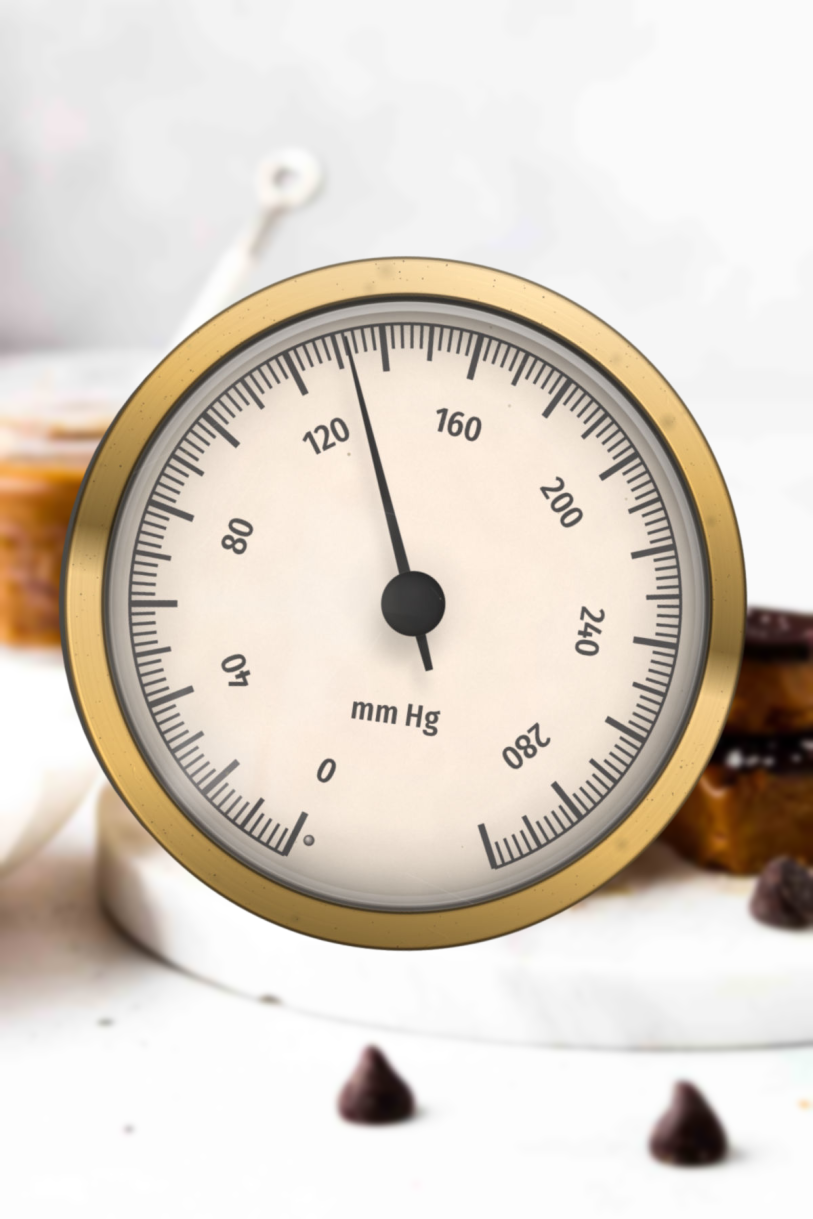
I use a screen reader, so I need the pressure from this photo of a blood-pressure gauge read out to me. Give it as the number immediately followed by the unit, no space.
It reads 132mmHg
